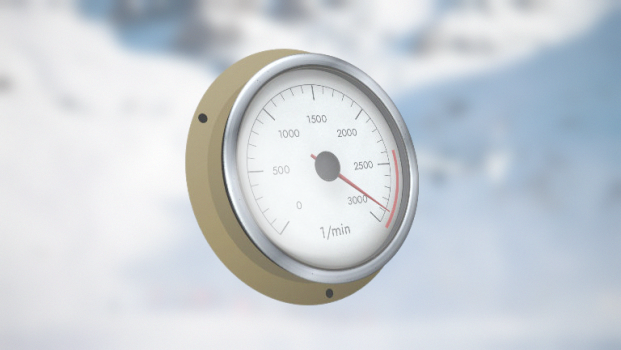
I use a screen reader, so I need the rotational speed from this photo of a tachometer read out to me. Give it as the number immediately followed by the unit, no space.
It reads 2900rpm
